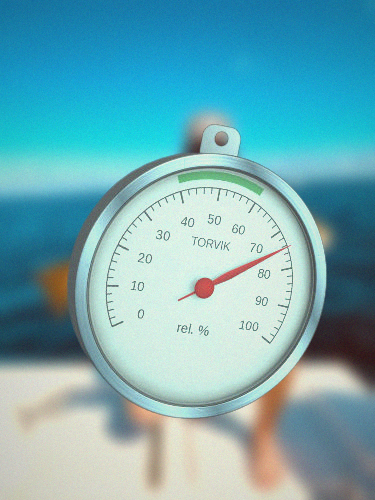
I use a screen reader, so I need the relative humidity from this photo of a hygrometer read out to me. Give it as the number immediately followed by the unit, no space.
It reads 74%
